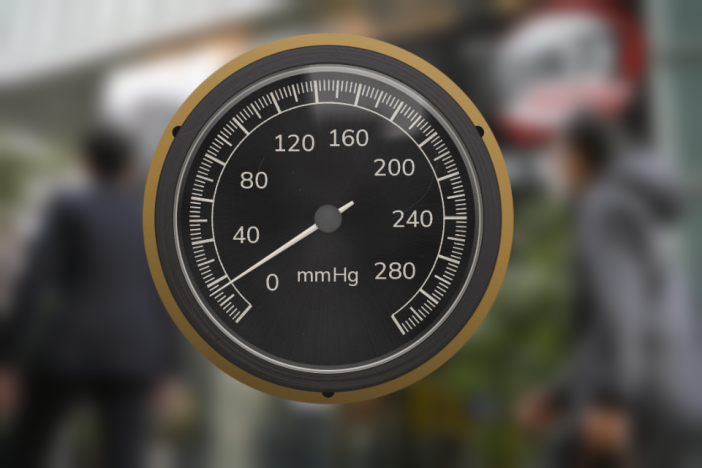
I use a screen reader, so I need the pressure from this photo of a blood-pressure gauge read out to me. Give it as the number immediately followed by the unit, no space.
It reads 16mmHg
